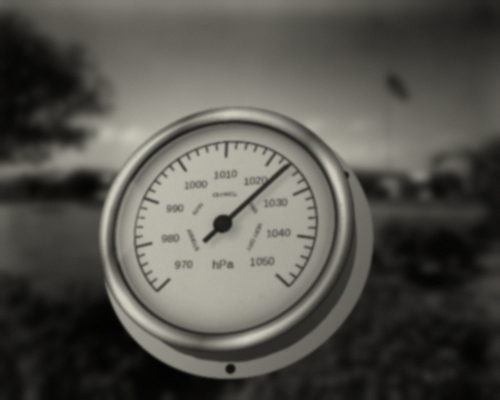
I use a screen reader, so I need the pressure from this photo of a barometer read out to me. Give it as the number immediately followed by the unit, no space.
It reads 1024hPa
